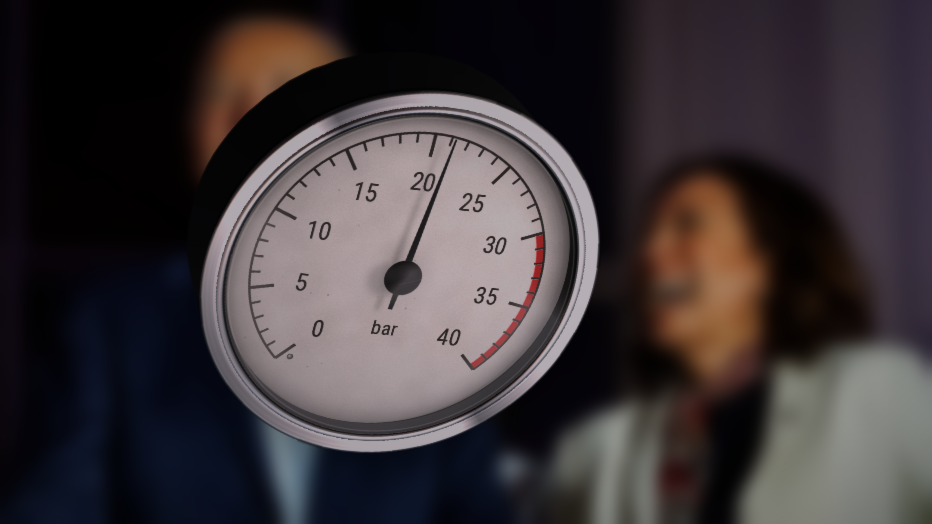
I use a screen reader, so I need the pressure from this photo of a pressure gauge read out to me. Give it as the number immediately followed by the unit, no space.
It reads 21bar
